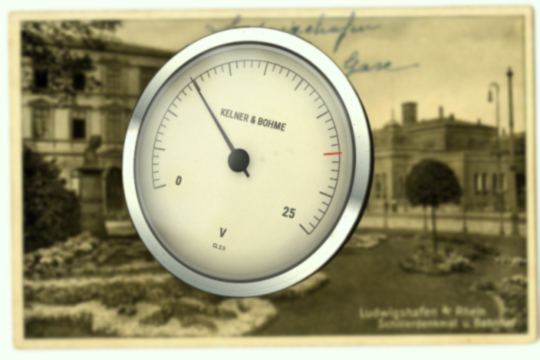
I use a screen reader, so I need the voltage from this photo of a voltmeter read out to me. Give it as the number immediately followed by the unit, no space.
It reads 7.5V
